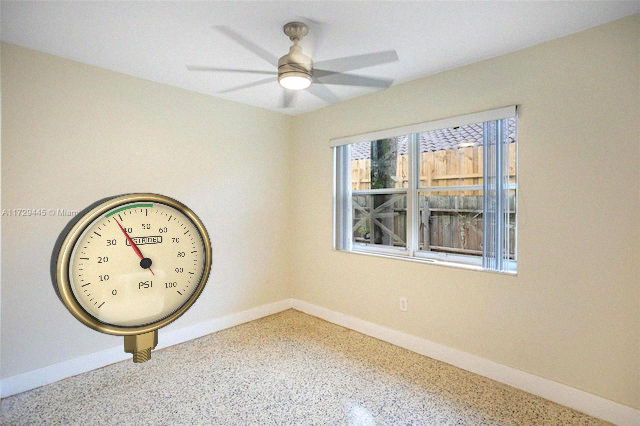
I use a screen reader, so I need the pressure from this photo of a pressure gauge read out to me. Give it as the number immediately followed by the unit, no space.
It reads 38psi
